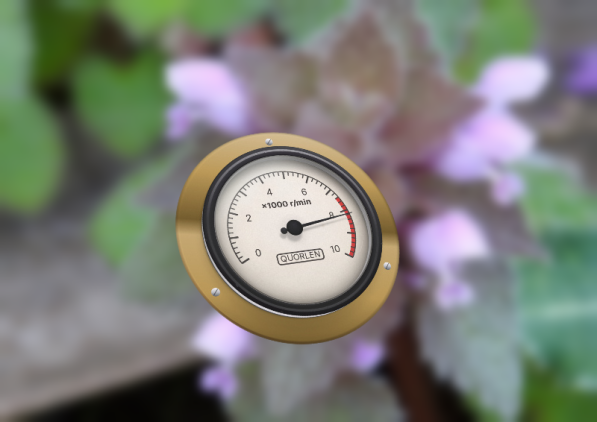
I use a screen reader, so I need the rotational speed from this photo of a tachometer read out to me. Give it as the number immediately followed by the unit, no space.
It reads 8200rpm
